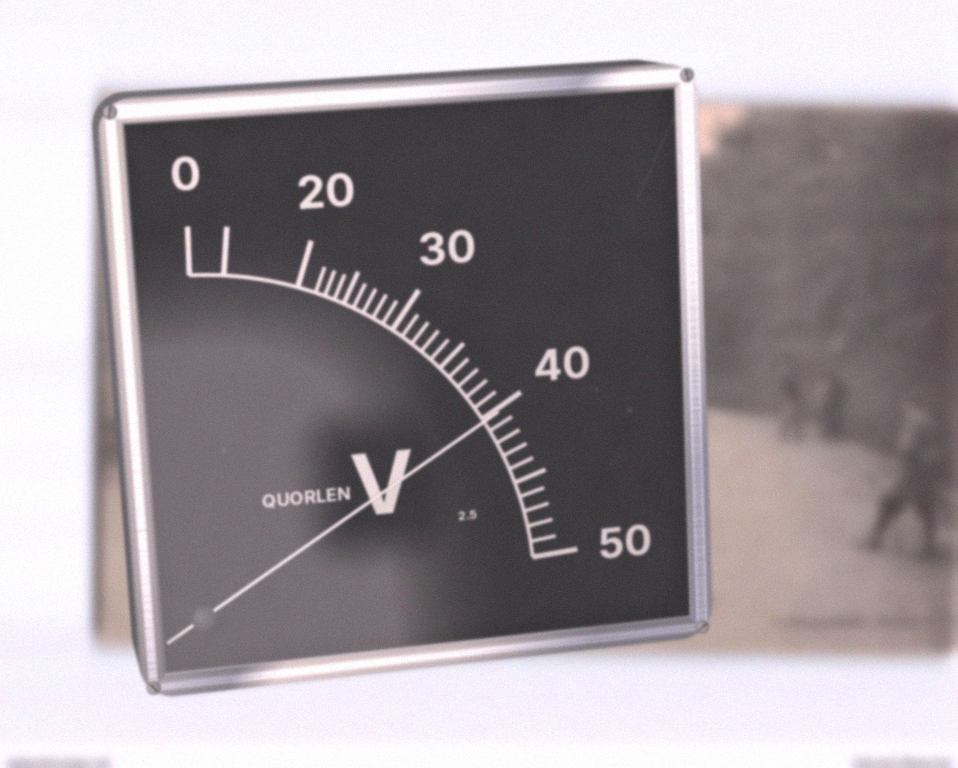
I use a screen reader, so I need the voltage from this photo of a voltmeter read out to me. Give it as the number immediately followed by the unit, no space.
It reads 40V
